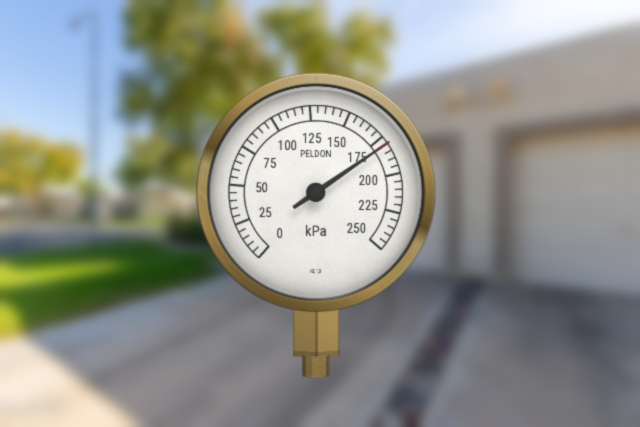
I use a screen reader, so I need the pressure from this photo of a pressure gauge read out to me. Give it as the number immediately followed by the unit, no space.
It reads 180kPa
